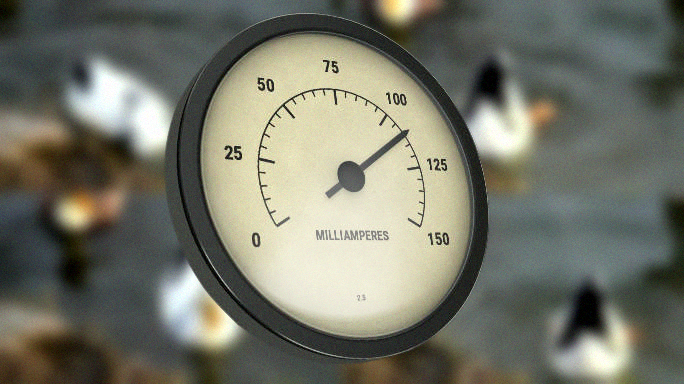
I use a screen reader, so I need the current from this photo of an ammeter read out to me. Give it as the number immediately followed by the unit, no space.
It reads 110mA
